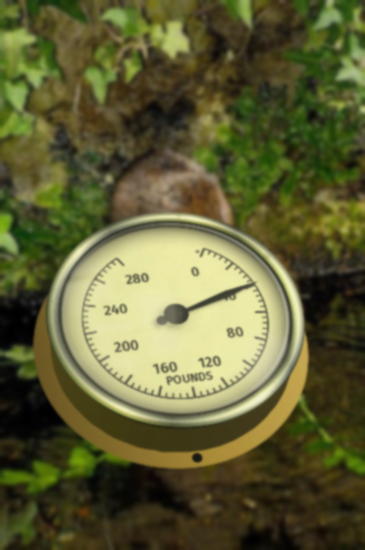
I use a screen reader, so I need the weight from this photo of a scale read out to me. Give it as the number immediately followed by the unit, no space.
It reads 40lb
